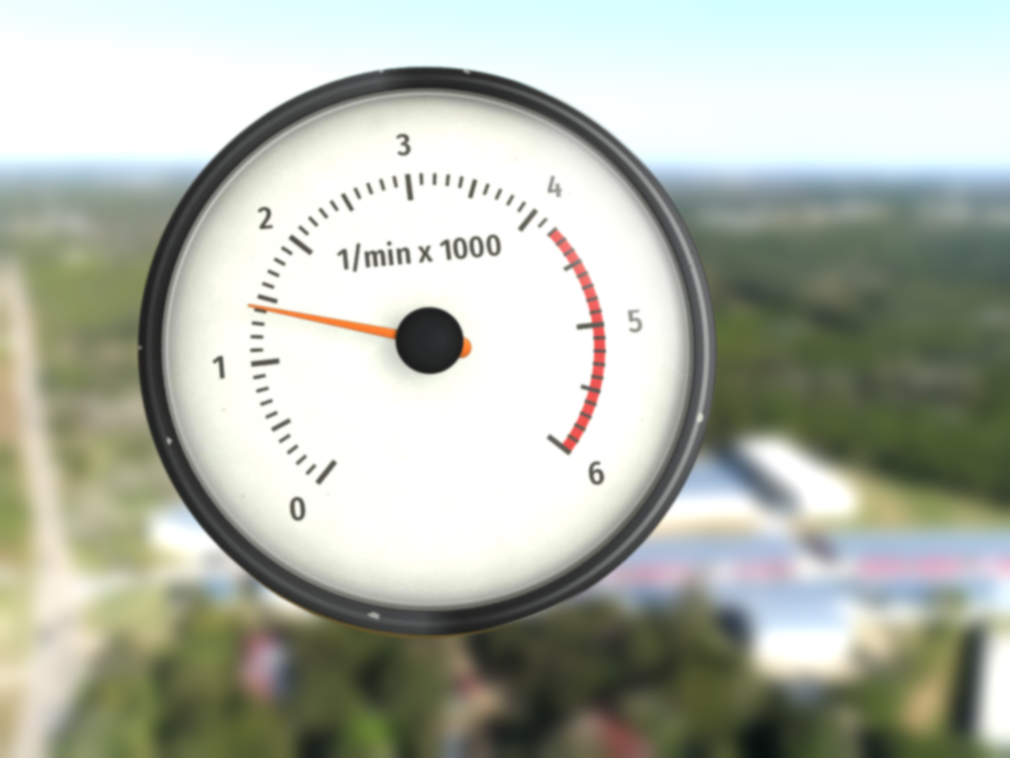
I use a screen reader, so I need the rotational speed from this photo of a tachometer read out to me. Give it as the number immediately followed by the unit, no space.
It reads 1400rpm
